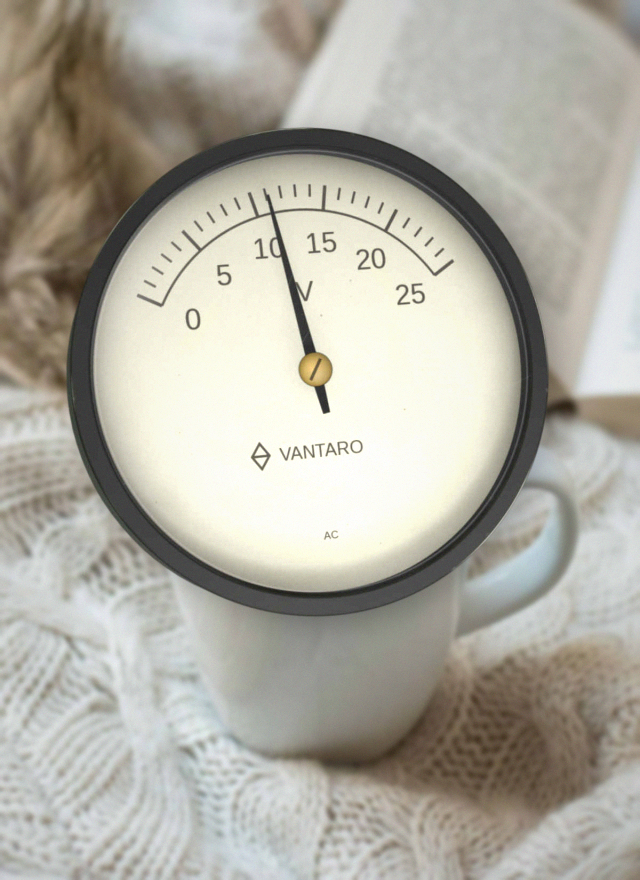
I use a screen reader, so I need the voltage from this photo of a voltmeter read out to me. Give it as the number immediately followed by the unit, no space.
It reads 11V
